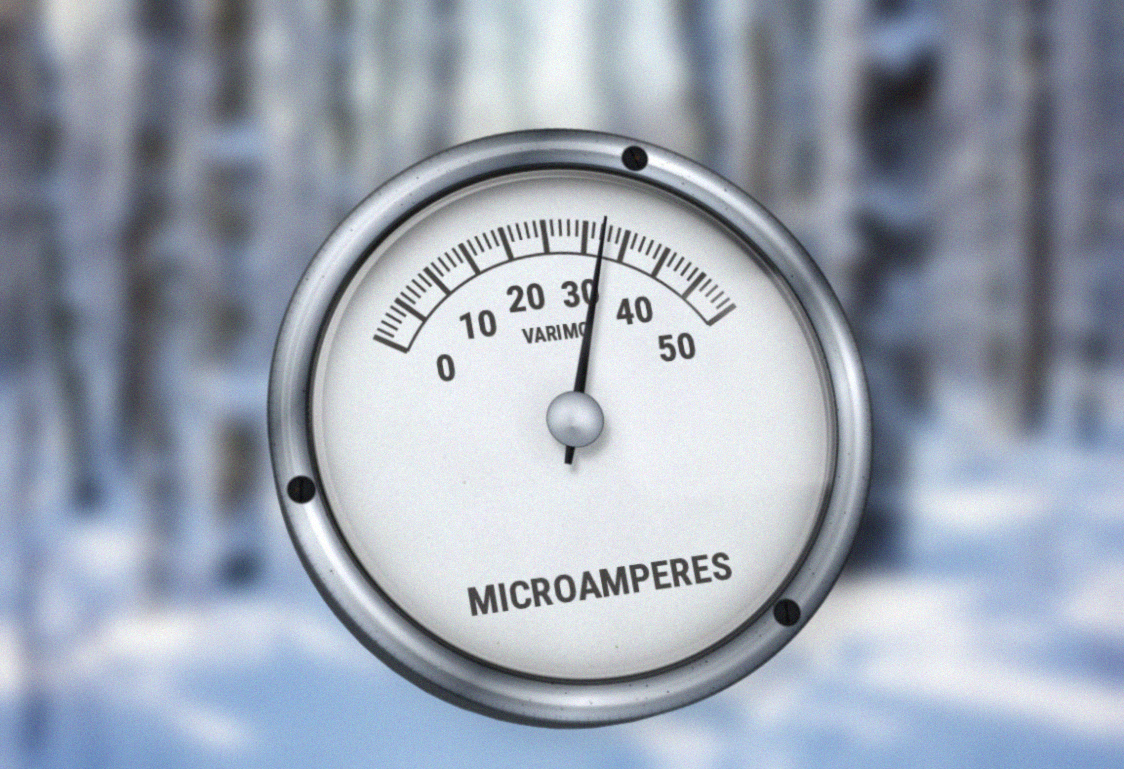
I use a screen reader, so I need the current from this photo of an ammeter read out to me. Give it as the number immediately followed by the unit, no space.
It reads 32µA
